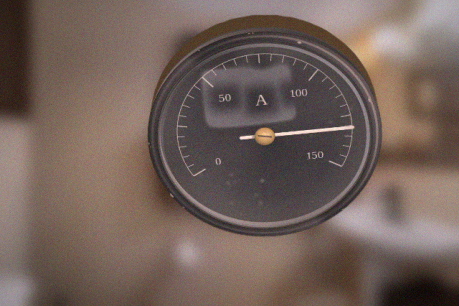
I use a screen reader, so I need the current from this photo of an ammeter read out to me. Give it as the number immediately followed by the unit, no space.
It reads 130A
